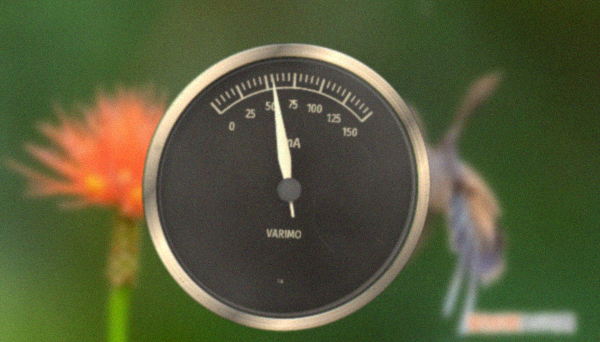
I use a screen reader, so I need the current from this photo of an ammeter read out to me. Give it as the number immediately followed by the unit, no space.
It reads 55mA
